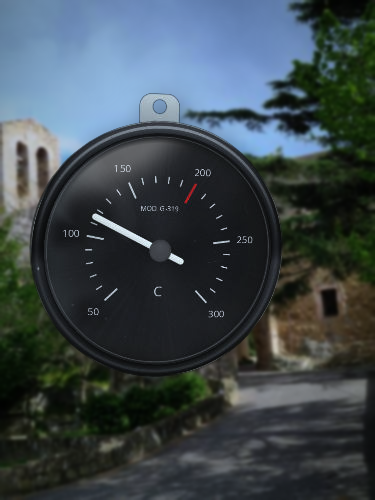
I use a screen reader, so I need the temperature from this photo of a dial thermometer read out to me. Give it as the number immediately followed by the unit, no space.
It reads 115°C
